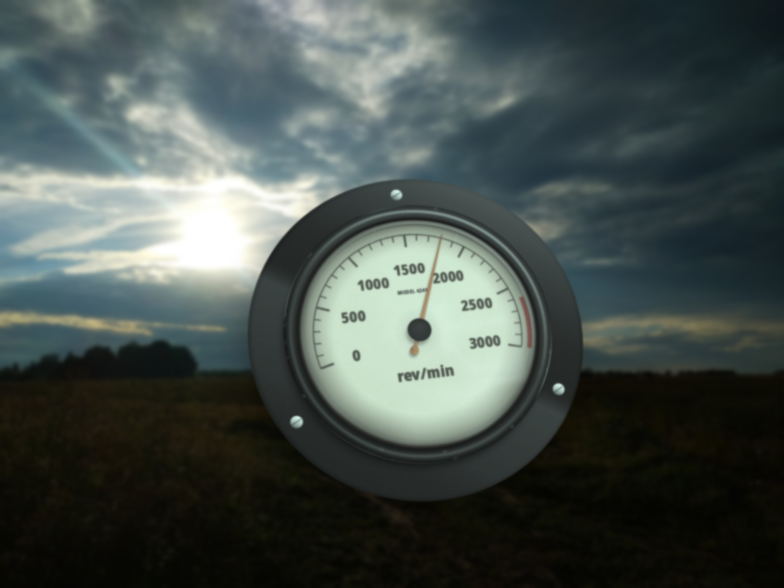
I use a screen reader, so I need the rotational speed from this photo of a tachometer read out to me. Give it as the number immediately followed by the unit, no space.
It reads 1800rpm
